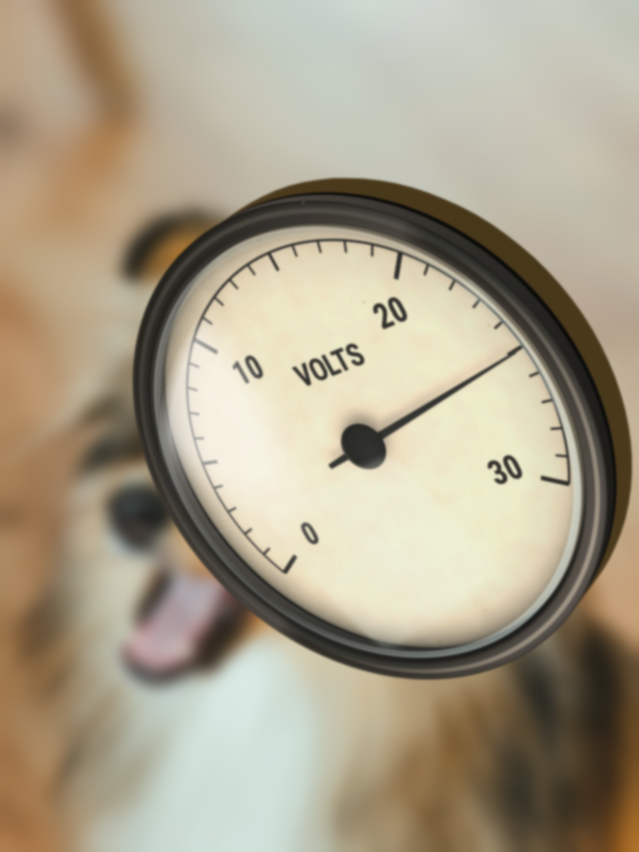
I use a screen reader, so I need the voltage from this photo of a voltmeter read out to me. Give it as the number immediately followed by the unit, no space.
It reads 25V
